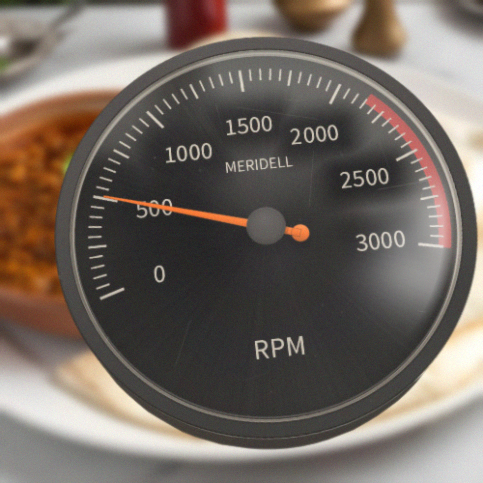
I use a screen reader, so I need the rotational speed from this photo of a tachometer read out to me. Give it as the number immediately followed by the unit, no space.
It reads 500rpm
